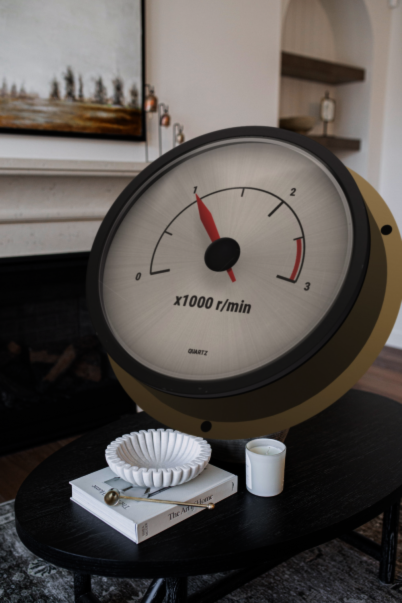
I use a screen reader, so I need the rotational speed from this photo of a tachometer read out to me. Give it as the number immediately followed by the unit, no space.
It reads 1000rpm
